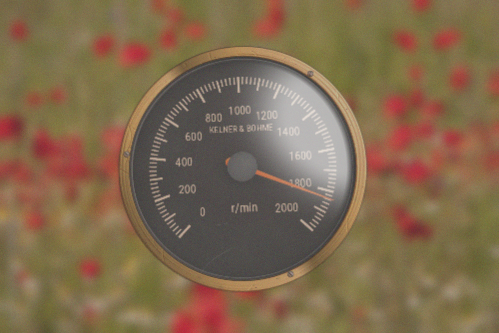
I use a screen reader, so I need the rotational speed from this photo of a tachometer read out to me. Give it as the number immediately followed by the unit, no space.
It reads 1840rpm
